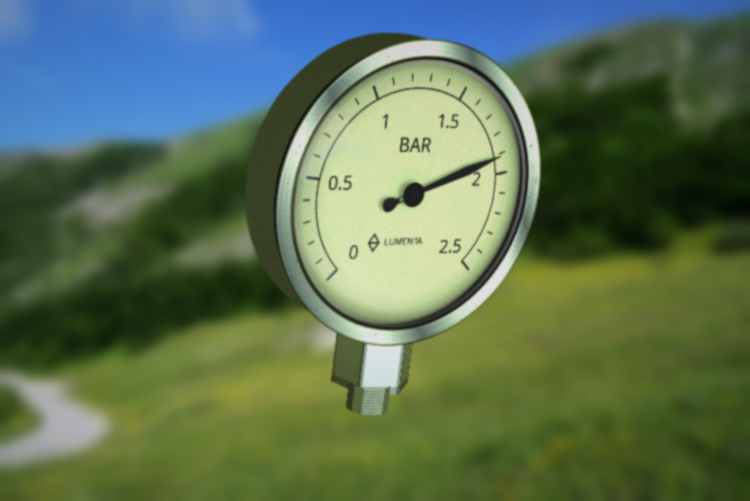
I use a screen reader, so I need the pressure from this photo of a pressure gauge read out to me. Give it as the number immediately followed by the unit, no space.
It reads 1.9bar
